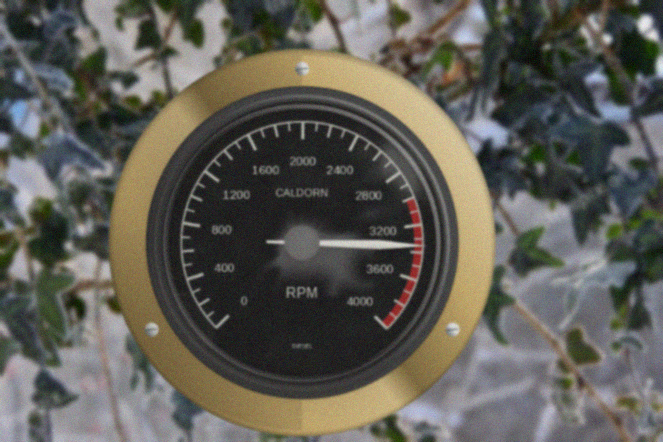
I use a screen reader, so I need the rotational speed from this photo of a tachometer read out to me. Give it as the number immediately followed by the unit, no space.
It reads 3350rpm
